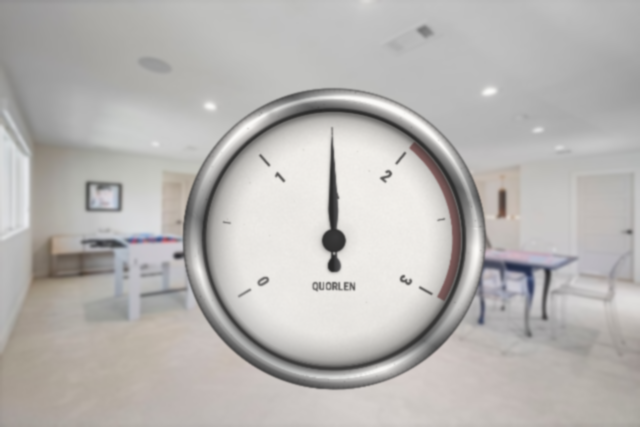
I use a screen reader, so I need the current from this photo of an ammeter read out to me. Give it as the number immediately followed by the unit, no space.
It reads 1.5A
